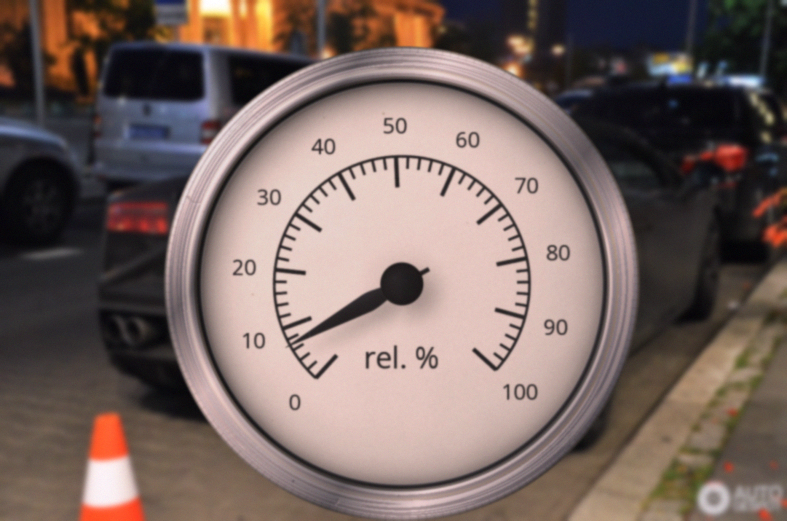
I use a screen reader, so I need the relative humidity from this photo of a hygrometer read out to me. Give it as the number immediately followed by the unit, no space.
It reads 7%
